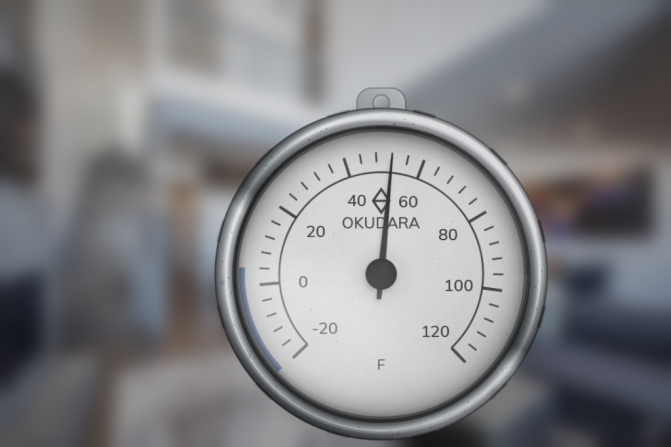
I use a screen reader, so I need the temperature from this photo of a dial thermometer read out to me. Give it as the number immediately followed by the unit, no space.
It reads 52°F
